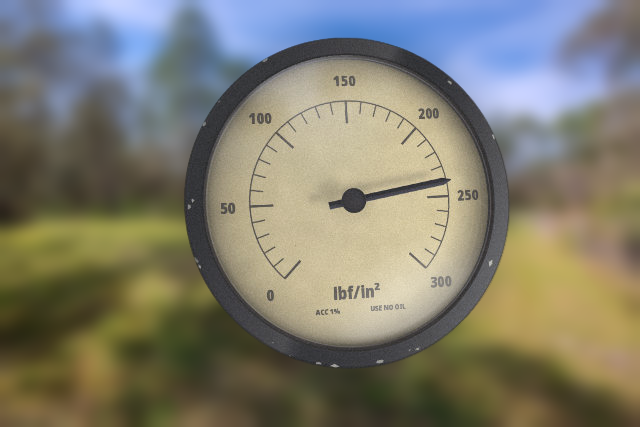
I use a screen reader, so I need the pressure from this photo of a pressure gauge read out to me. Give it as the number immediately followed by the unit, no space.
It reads 240psi
